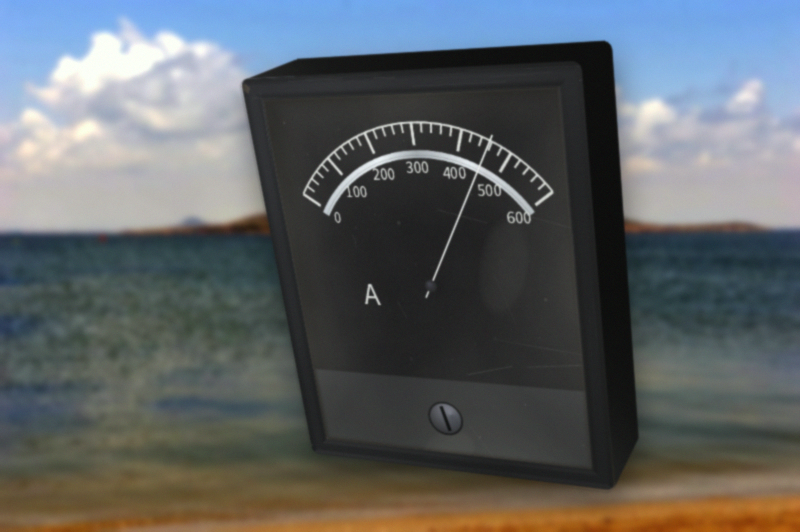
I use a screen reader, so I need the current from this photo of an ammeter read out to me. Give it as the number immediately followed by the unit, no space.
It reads 460A
